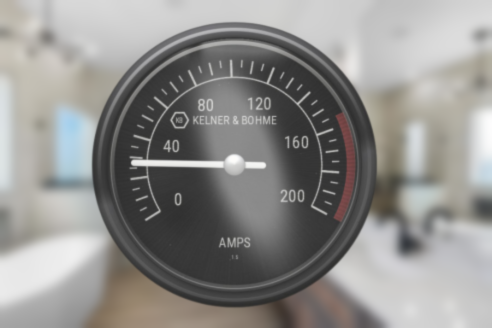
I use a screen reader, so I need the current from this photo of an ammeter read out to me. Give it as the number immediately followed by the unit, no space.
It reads 27.5A
